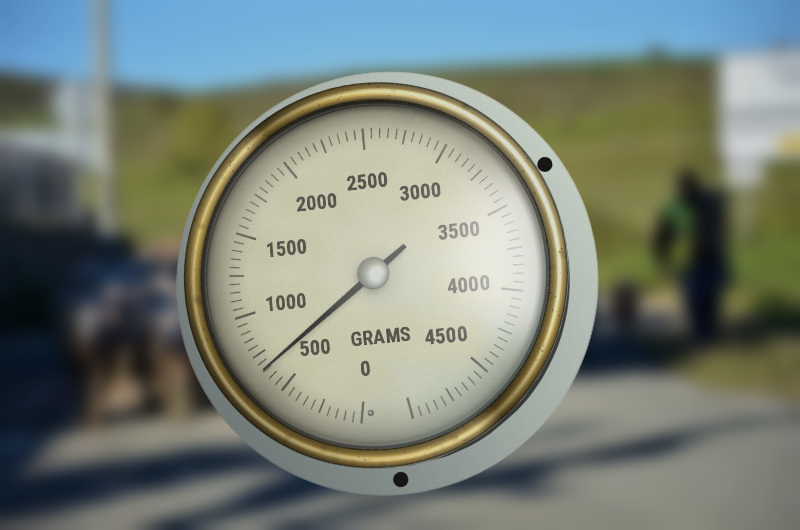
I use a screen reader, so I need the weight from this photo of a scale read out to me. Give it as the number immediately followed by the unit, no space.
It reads 650g
